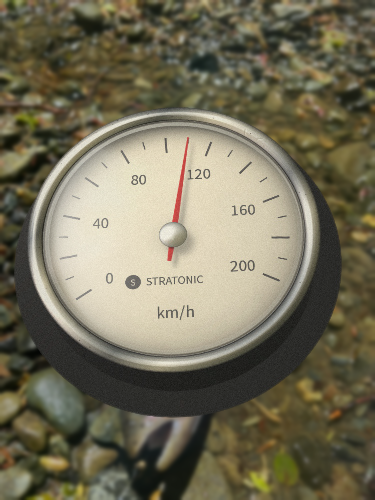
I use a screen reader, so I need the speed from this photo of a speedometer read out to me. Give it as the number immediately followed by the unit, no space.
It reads 110km/h
